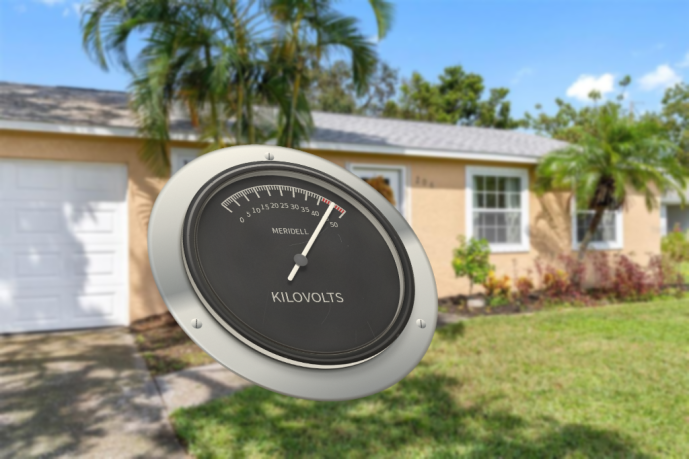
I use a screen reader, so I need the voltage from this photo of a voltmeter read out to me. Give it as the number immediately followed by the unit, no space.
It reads 45kV
